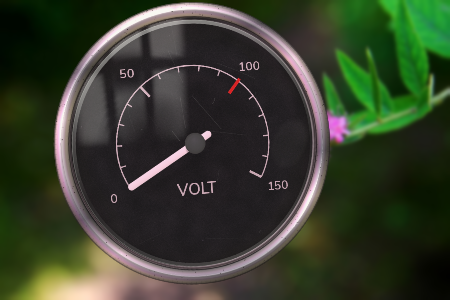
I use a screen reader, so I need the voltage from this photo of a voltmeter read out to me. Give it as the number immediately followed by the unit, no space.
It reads 0V
